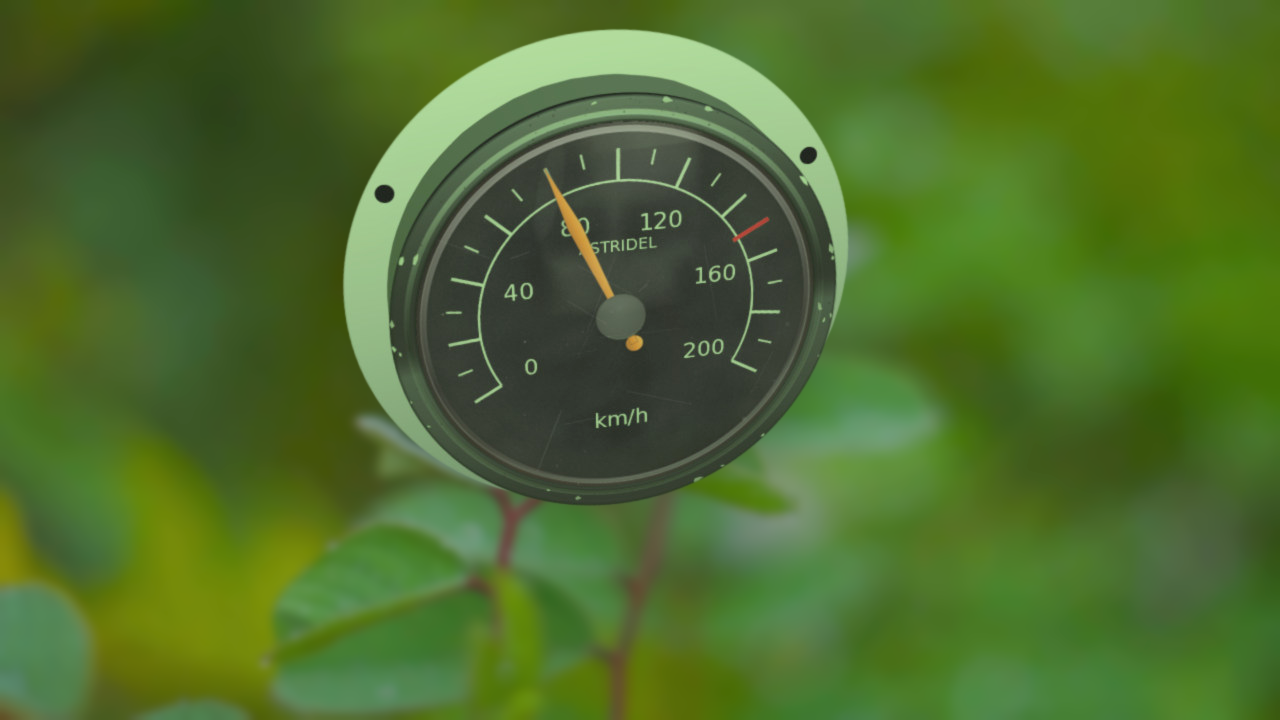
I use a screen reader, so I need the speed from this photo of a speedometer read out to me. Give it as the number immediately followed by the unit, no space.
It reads 80km/h
